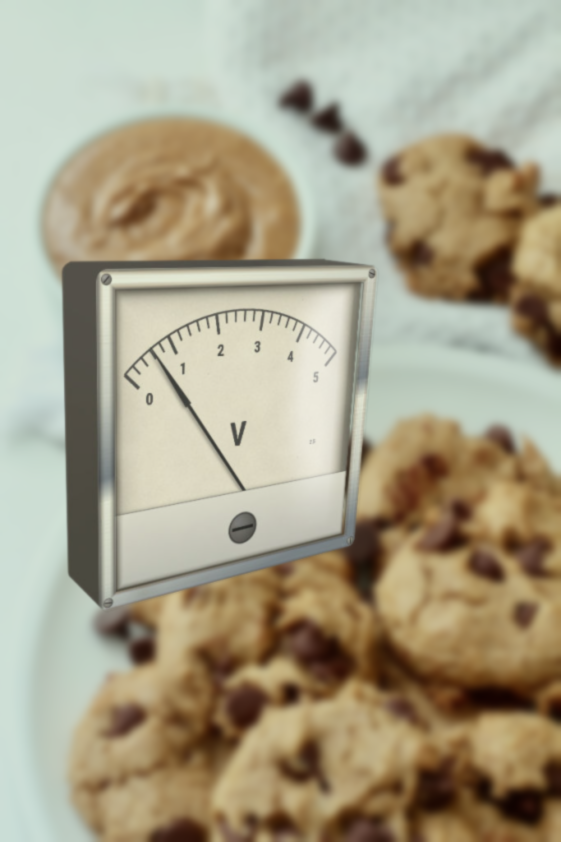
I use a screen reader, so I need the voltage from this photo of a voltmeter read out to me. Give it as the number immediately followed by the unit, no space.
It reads 0.6V
